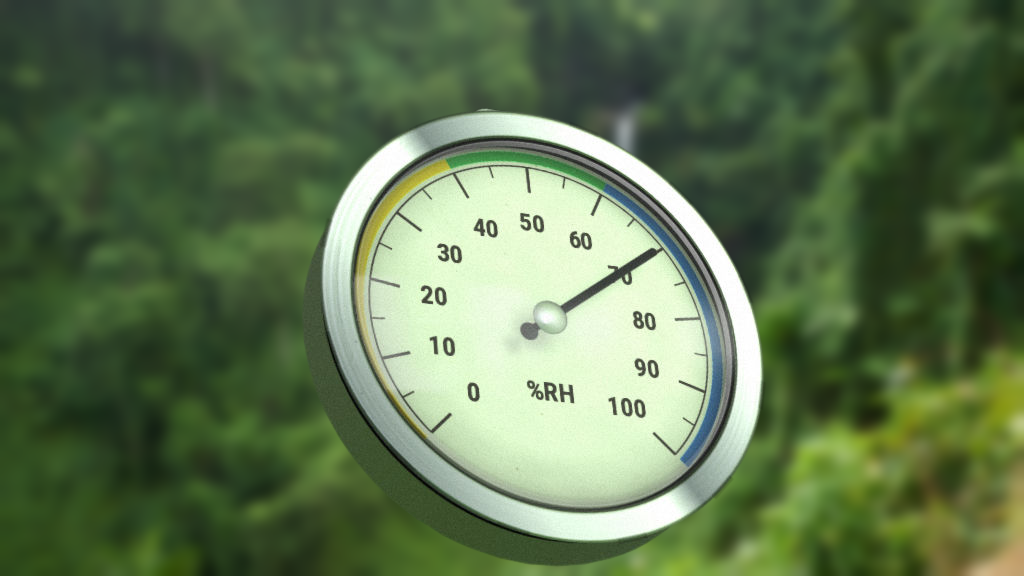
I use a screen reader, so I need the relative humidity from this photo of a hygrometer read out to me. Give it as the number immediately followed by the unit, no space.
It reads 70%
